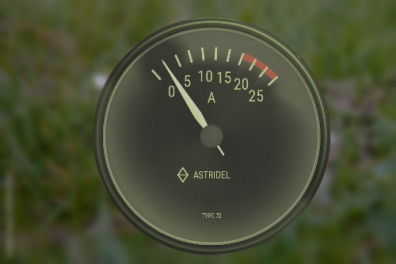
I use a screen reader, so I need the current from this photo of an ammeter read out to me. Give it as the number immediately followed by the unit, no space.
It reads 2.5A
